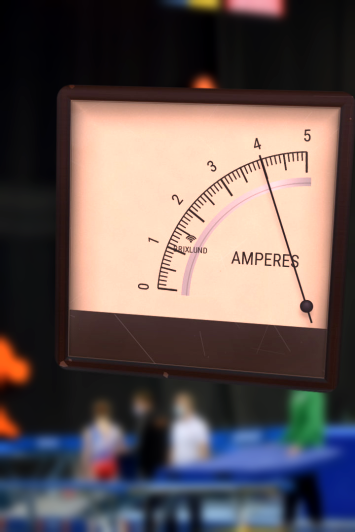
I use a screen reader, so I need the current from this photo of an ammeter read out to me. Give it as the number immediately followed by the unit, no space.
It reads 4A
